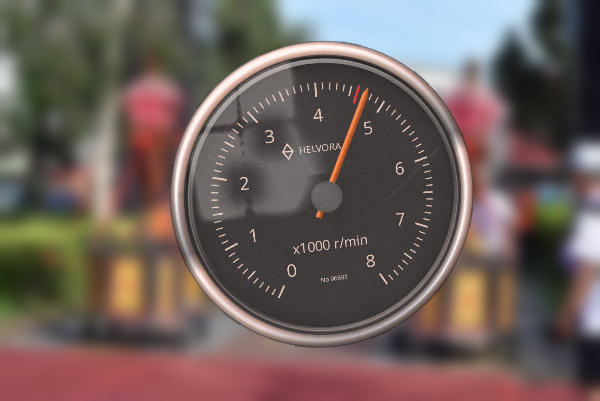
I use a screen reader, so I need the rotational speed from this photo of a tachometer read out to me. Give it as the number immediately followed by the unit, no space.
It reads 4700rpm
